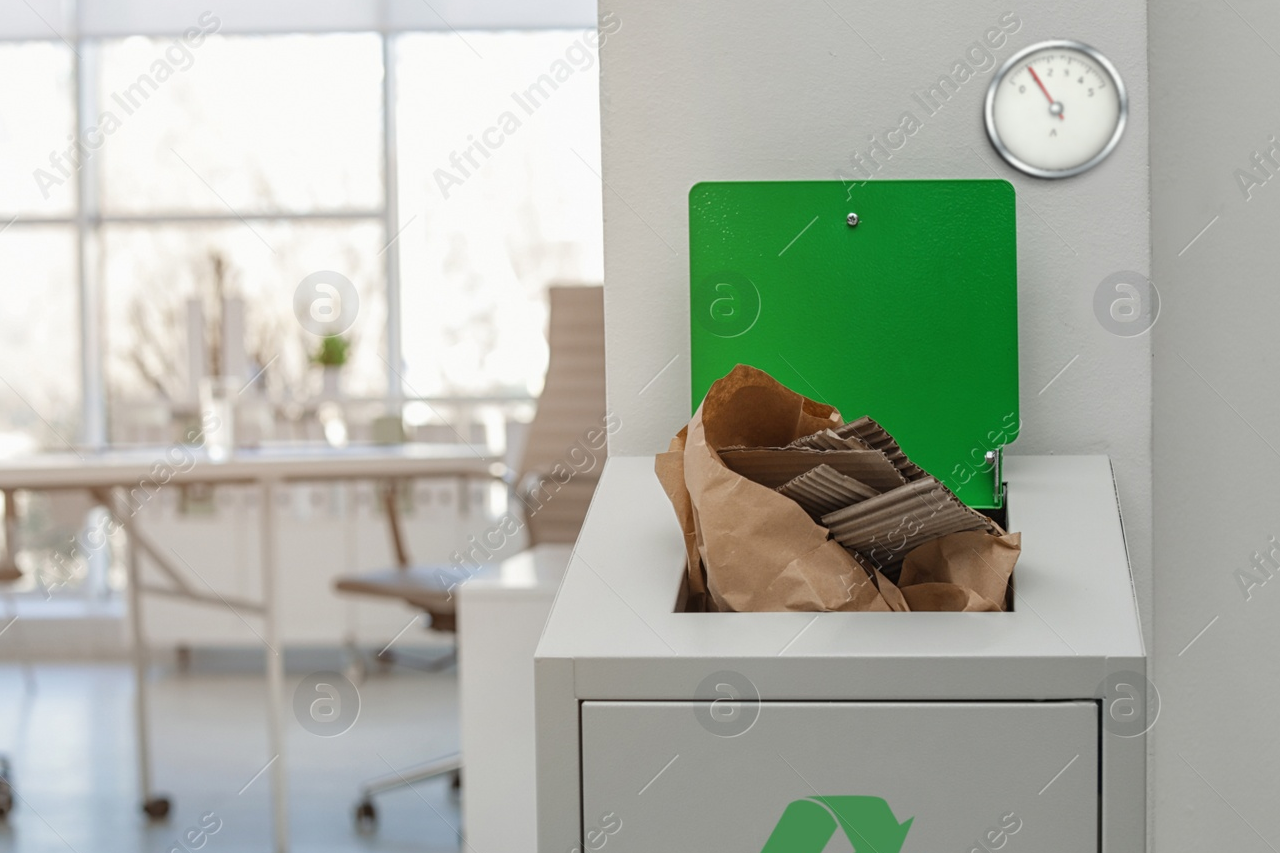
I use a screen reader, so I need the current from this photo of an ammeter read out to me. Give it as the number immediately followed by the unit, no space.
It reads 1A
